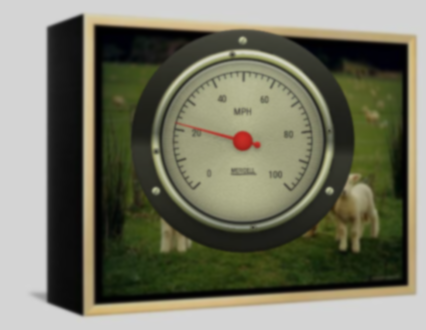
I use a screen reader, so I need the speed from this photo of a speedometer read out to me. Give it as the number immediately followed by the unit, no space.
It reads 22mph
